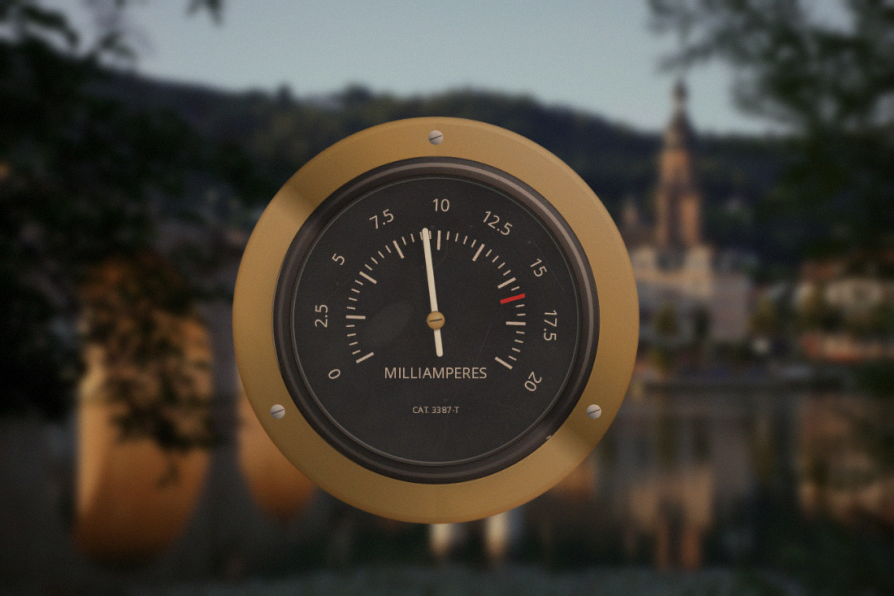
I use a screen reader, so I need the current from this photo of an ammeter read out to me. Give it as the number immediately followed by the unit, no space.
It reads 9.25mA
